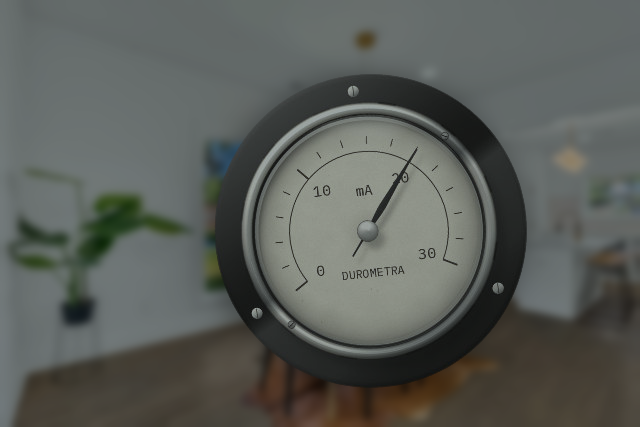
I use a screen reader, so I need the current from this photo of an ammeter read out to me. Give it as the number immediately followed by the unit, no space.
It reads 20mA
